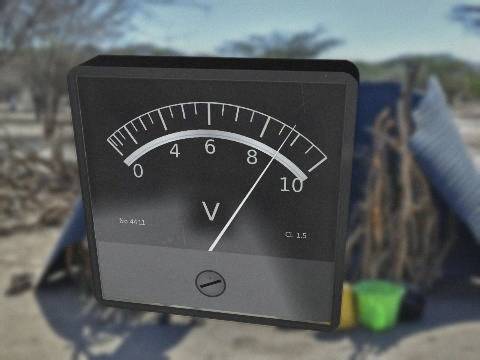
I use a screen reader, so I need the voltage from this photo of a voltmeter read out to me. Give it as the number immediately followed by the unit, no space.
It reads 8.75V
